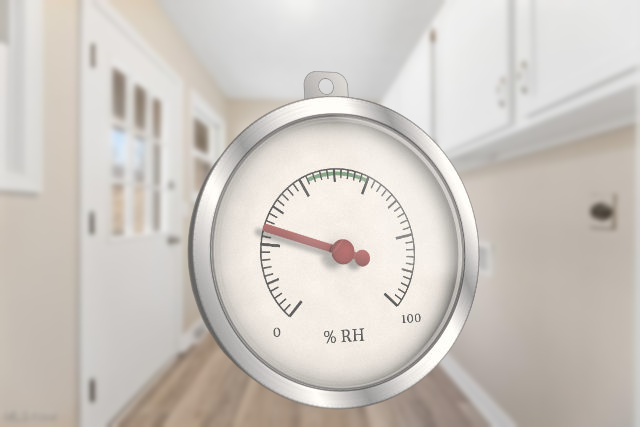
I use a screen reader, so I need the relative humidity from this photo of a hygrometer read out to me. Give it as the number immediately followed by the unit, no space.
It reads 24%
